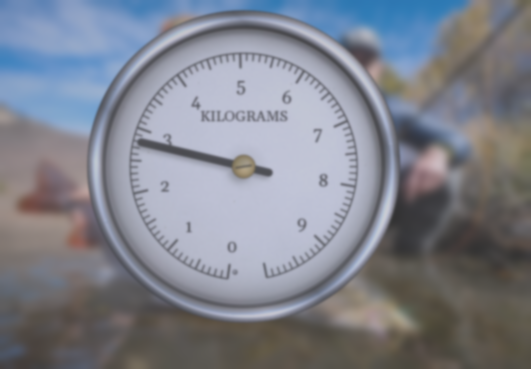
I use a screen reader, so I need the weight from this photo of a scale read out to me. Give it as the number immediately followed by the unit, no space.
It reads 2.8kg
